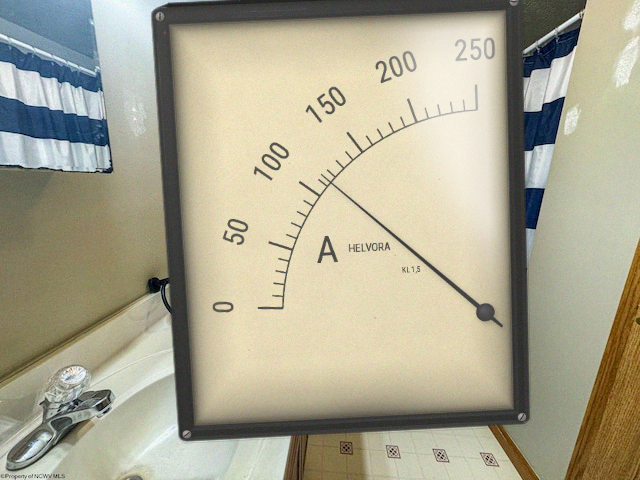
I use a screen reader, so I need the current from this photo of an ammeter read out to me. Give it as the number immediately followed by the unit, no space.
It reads 115A
